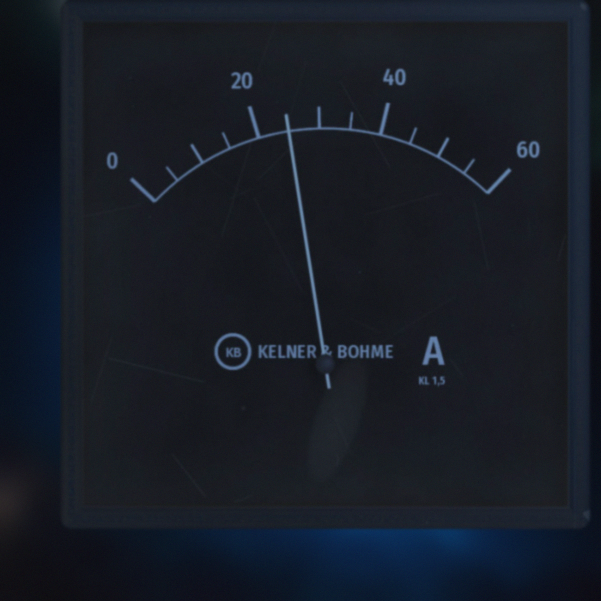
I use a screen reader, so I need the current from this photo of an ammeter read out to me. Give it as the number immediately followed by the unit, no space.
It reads 25A
